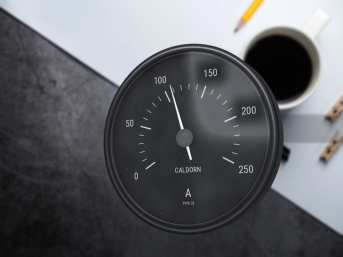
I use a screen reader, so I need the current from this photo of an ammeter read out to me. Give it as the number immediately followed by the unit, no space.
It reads 110A
